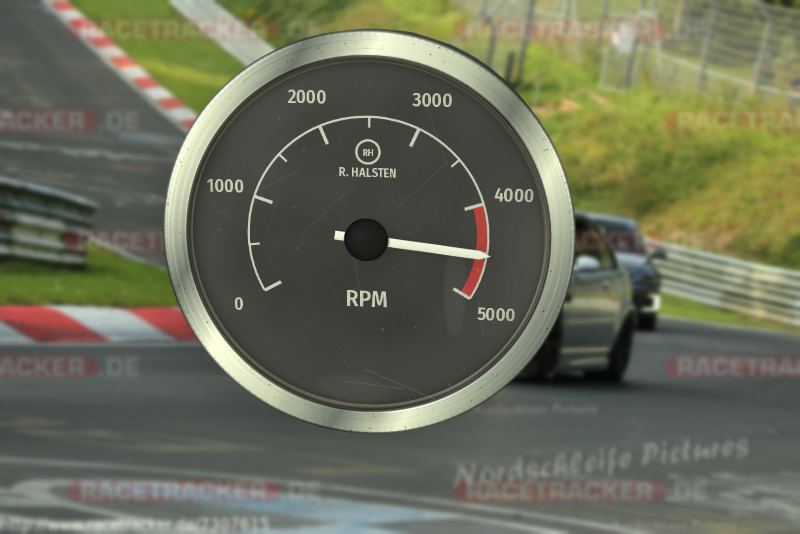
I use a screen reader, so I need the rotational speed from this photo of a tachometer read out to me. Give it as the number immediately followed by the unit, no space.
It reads 4500rpm
